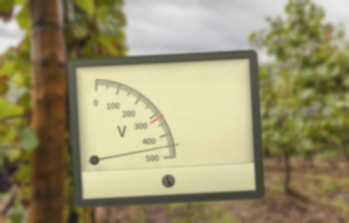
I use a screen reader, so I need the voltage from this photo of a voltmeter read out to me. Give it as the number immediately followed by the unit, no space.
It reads 450V
